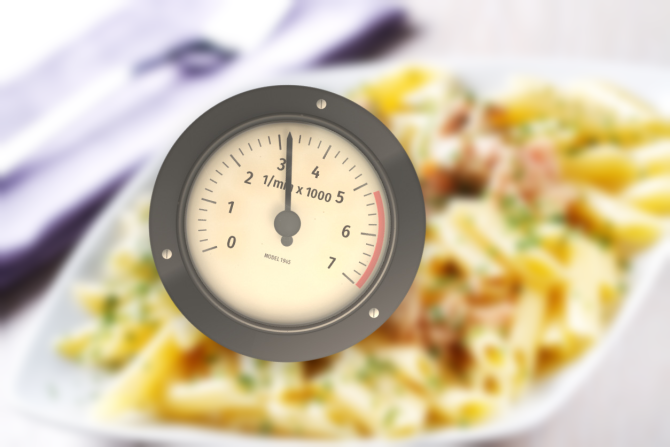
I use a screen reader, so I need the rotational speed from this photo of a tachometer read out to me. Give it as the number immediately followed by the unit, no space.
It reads 3200rpm
